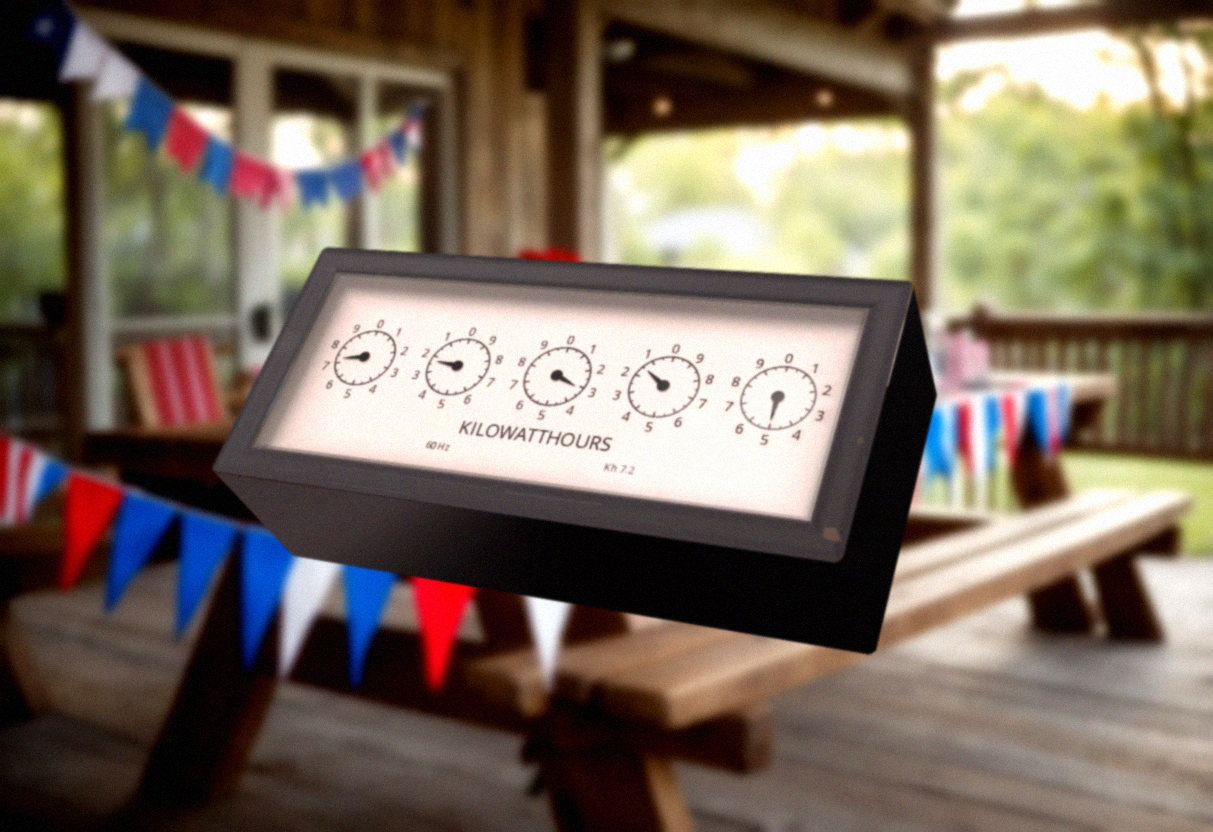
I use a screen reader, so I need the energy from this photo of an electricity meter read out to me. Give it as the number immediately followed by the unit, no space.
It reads 72315kWh
